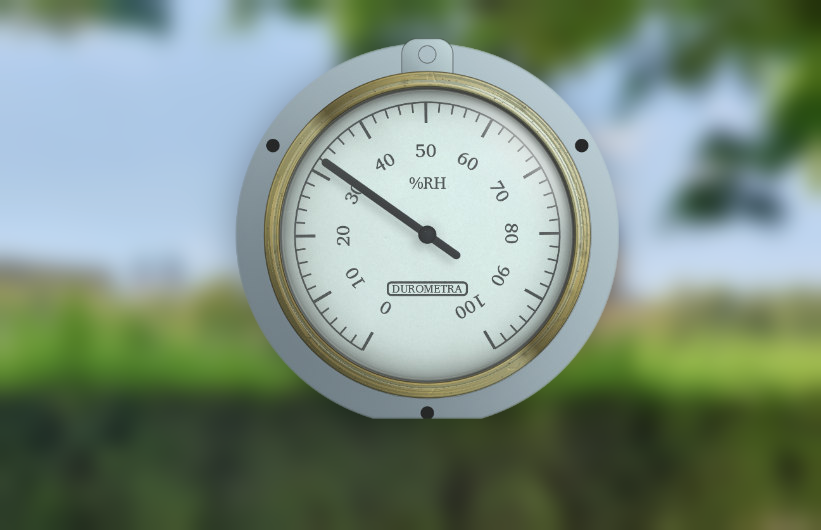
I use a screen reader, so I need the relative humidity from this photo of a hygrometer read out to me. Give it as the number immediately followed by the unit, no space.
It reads 32%
